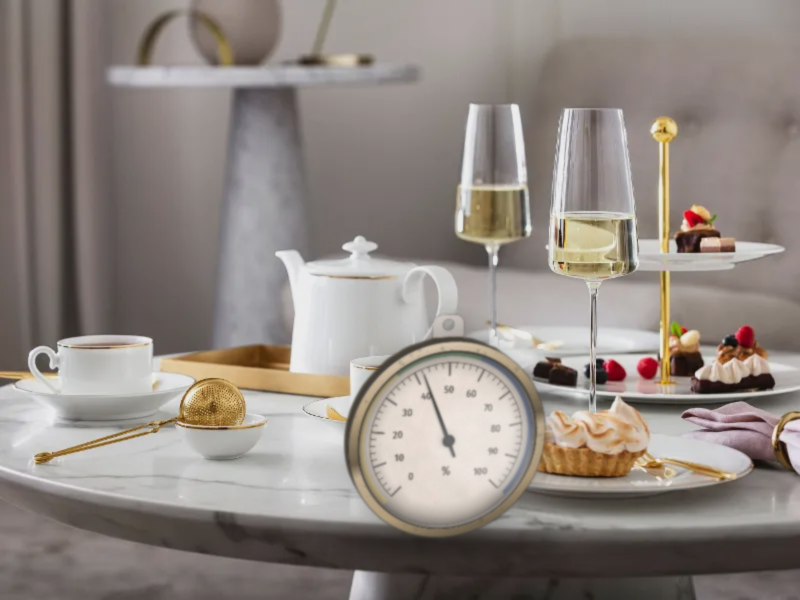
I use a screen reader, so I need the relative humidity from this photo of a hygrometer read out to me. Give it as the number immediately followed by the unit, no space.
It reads 42%
